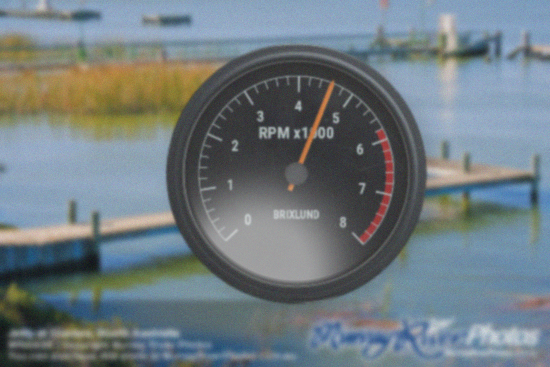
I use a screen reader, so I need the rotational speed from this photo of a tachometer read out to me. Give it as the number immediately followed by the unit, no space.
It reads 4600rpm
